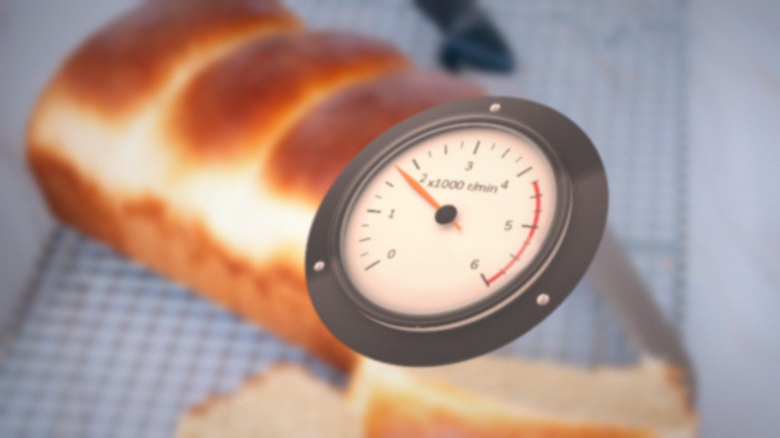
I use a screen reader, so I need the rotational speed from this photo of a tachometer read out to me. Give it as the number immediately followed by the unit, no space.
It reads 1750rpm
